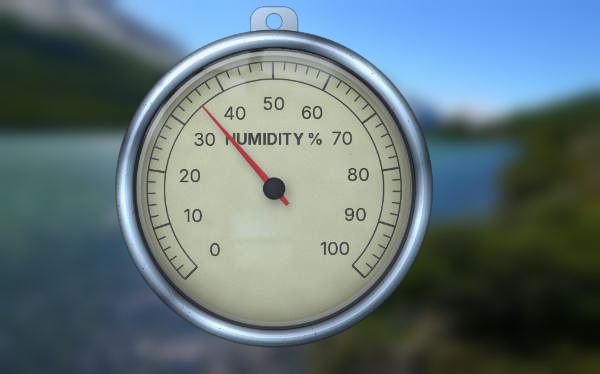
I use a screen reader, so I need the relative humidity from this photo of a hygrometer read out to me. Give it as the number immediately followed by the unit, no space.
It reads 35%
